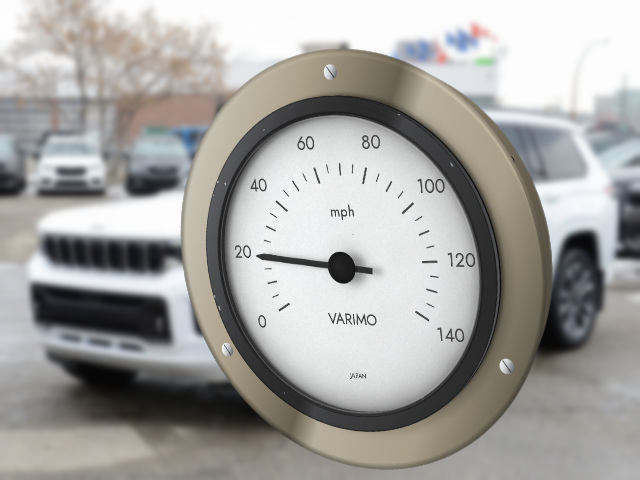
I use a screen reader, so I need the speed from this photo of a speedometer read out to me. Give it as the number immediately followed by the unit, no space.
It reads 20mph
